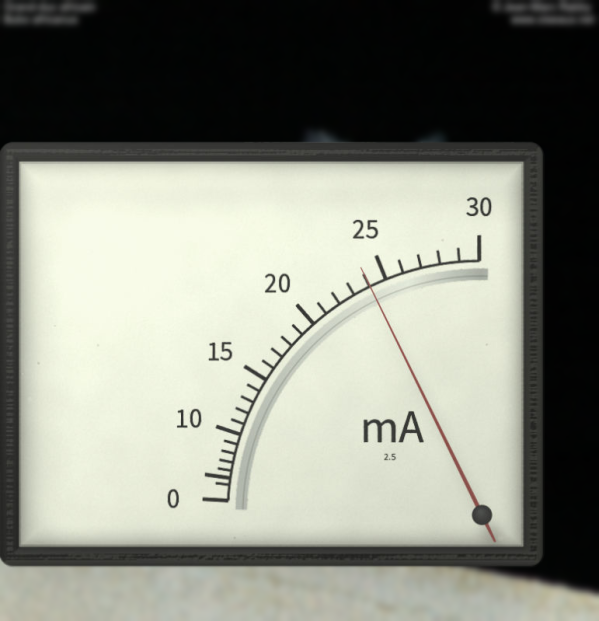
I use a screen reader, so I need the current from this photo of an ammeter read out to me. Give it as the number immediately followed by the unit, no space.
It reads 24mA
